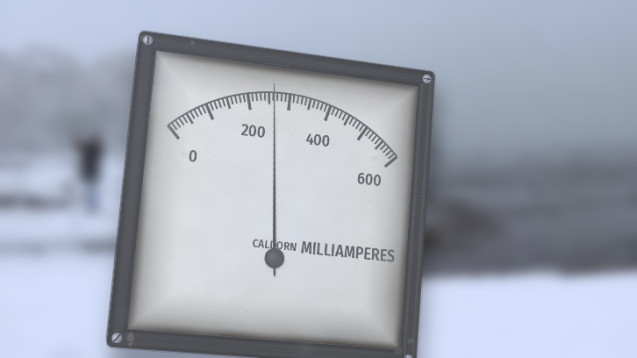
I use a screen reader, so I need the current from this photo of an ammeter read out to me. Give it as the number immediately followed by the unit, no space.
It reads 260mA
